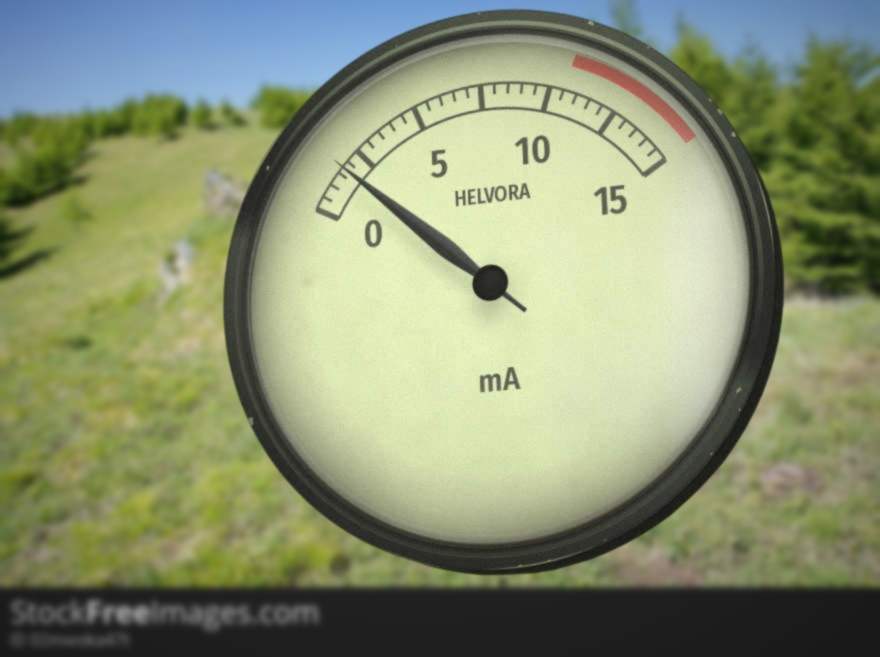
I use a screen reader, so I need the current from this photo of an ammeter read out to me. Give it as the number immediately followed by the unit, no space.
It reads 1.75mA
